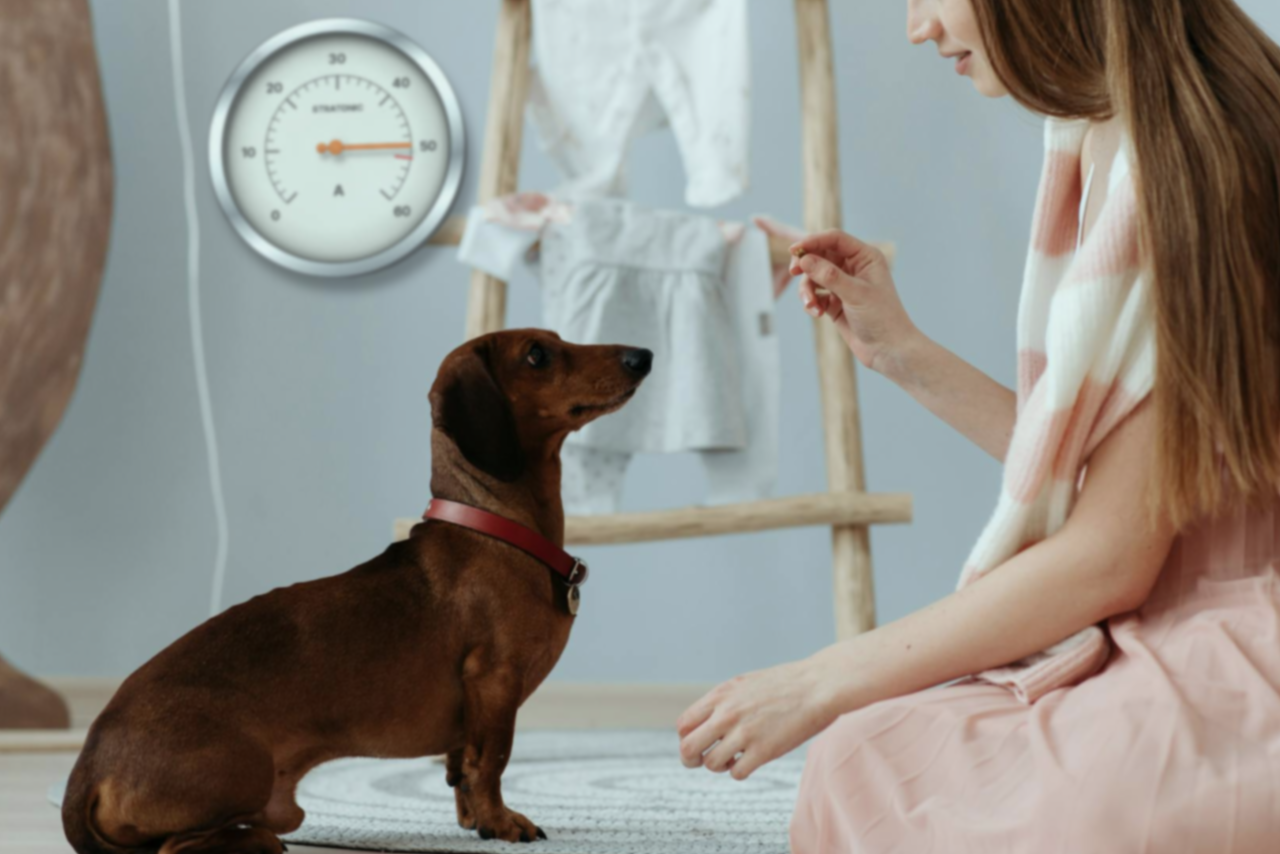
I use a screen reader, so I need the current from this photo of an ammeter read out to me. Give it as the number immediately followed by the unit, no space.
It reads 50A
